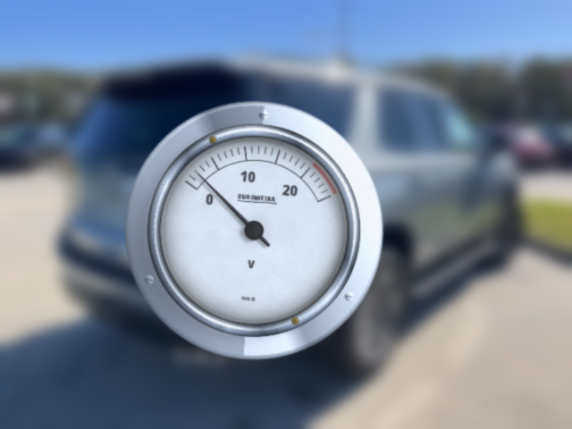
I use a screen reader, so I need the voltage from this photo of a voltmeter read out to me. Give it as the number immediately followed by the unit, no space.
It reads 2V
